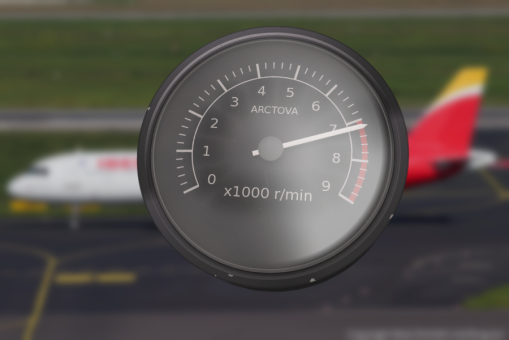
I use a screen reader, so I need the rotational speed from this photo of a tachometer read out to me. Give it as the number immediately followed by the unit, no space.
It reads 7200rpm
